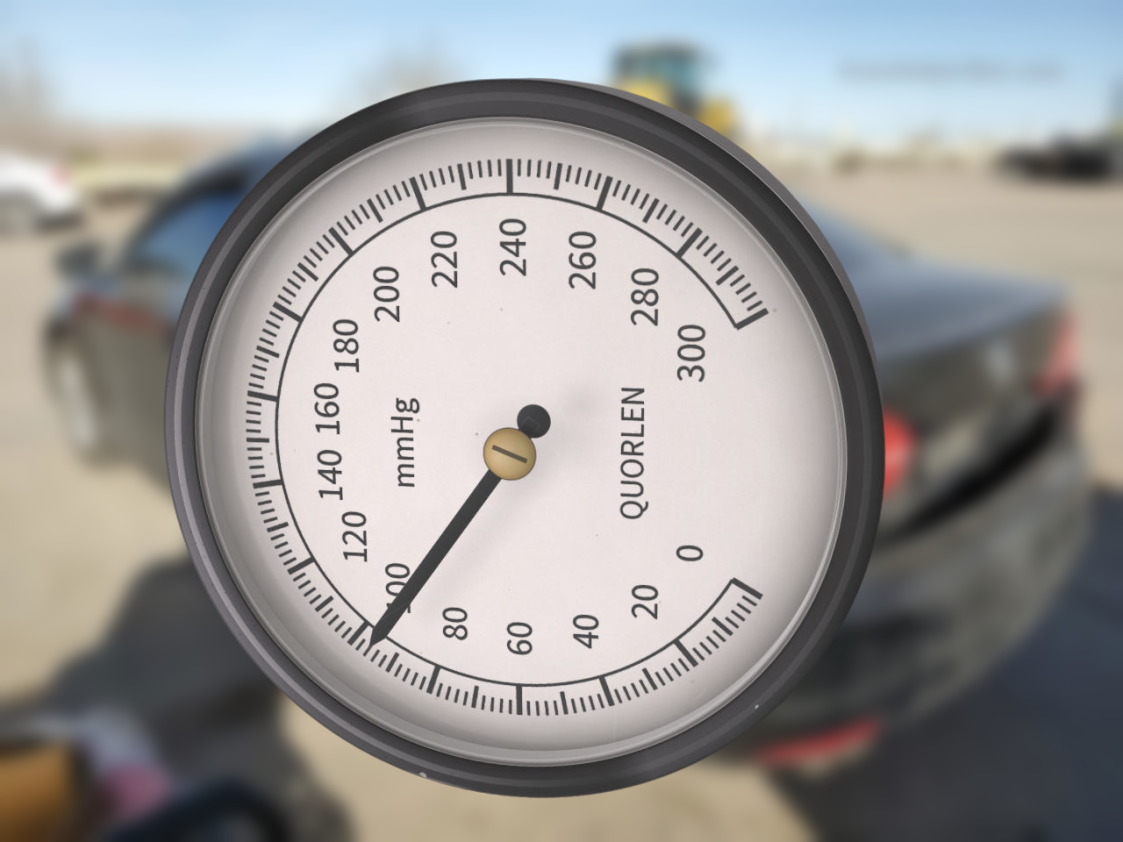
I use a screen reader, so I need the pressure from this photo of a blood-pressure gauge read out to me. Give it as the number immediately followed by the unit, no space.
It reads 96mmHg
